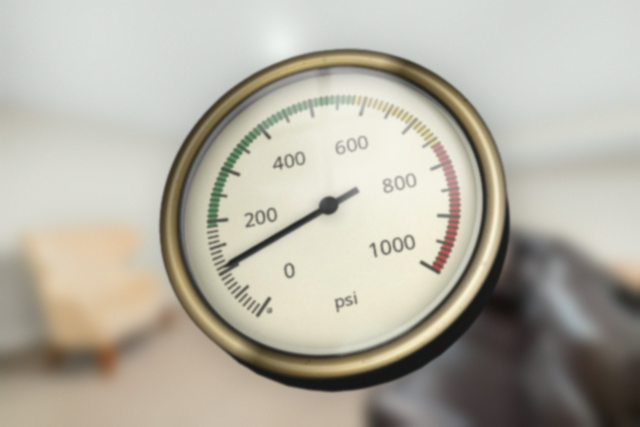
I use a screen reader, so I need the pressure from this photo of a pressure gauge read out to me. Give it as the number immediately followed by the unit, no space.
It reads 100psi
